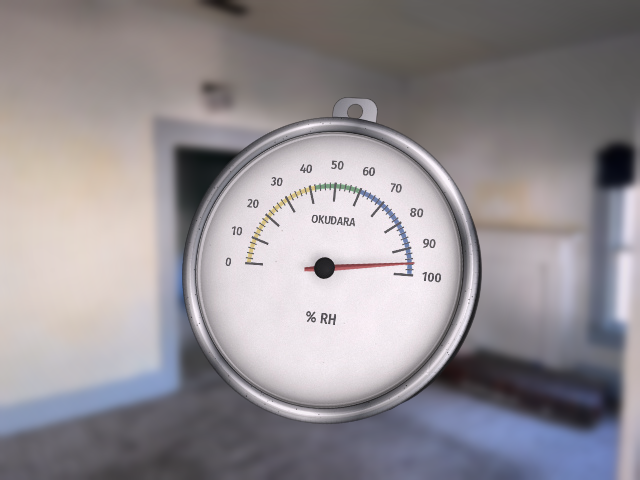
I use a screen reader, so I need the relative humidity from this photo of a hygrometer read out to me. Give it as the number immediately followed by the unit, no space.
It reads 96%
